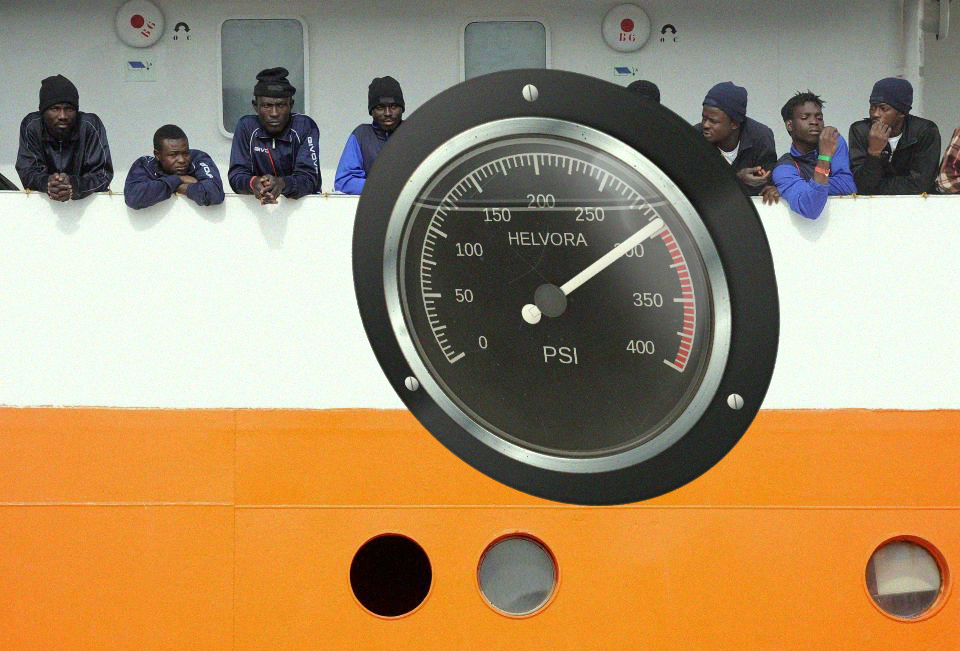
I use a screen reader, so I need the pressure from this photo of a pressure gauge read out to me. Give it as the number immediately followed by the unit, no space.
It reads 295psi
